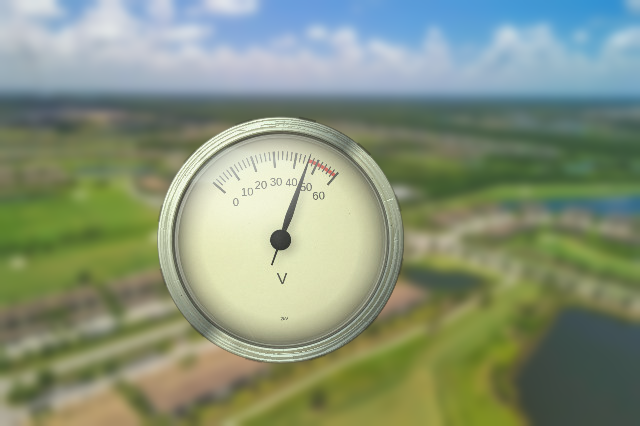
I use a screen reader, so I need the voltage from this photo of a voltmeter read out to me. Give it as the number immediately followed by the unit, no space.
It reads 46V
